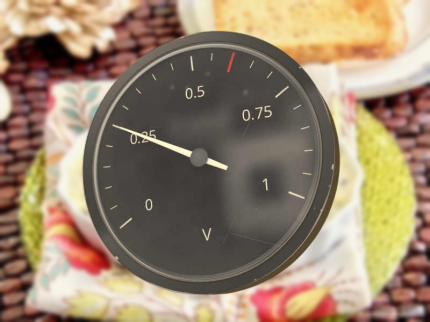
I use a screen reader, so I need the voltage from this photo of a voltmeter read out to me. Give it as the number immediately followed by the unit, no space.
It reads 0.25V
